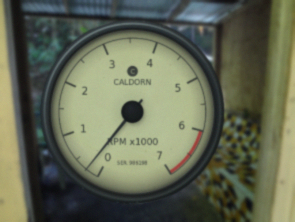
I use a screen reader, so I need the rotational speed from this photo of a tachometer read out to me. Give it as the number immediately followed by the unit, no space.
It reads 250rpm
